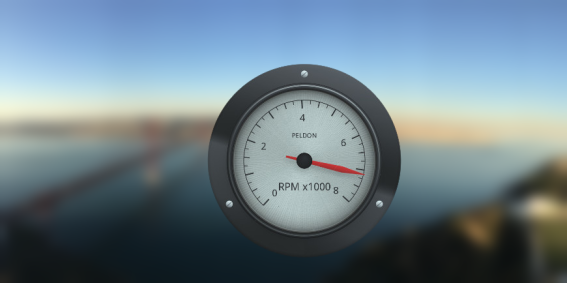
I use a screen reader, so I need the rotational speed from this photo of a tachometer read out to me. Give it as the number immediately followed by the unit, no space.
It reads 7125rpm
